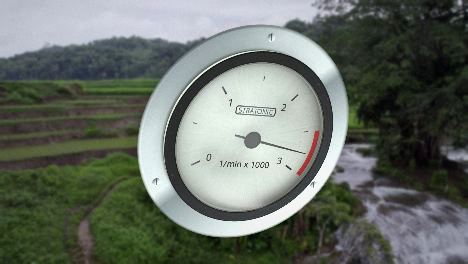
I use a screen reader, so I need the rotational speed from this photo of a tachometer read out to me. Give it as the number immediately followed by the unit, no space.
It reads 2750rpm
